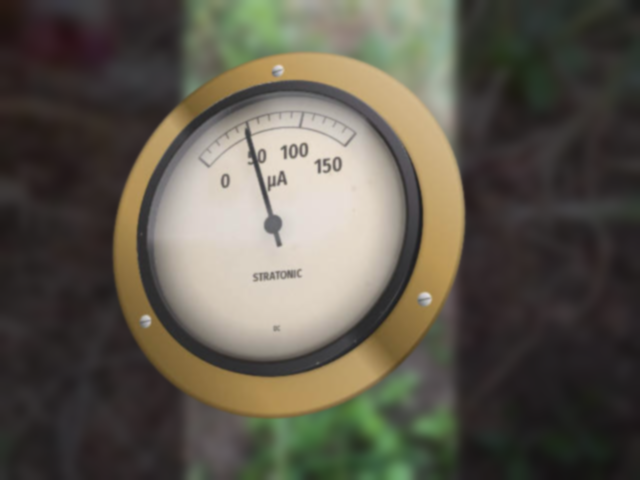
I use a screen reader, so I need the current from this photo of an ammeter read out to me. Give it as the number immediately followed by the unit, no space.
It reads 50µA
